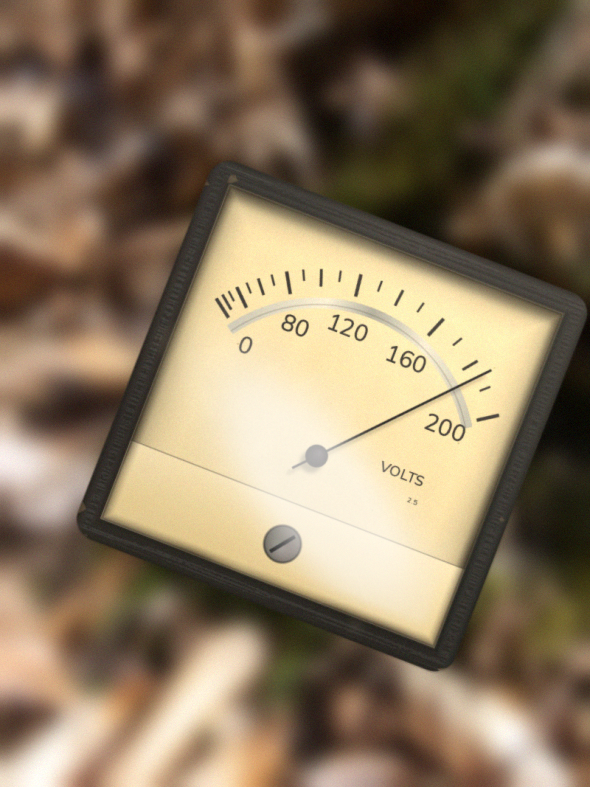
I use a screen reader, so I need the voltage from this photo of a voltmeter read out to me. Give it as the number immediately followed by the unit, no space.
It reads 185V
